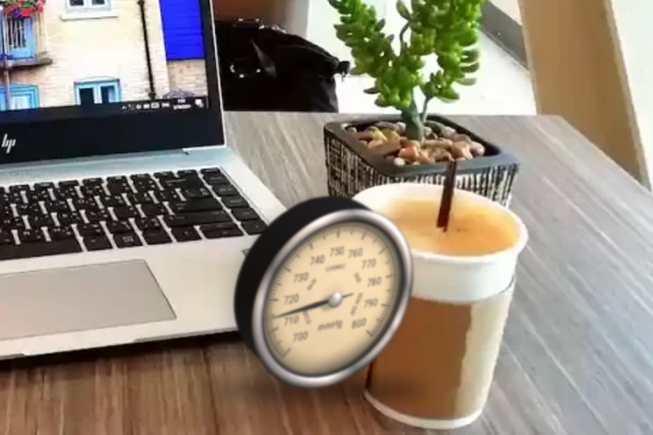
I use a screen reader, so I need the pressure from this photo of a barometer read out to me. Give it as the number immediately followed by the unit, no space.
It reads 715mmHg
